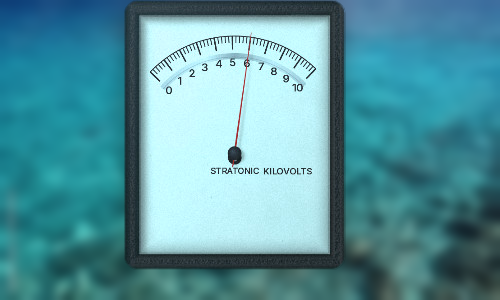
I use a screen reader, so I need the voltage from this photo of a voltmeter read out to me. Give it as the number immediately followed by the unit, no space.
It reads 6kV
